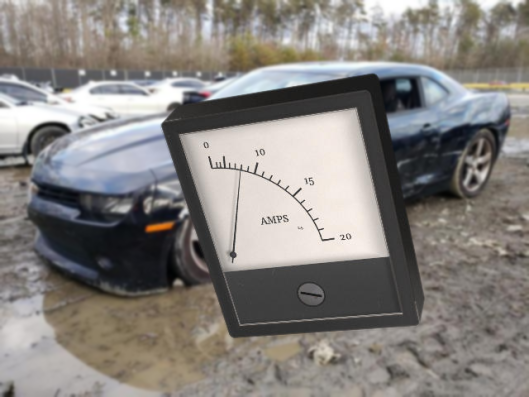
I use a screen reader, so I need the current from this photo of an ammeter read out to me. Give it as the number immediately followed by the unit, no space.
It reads 8A
